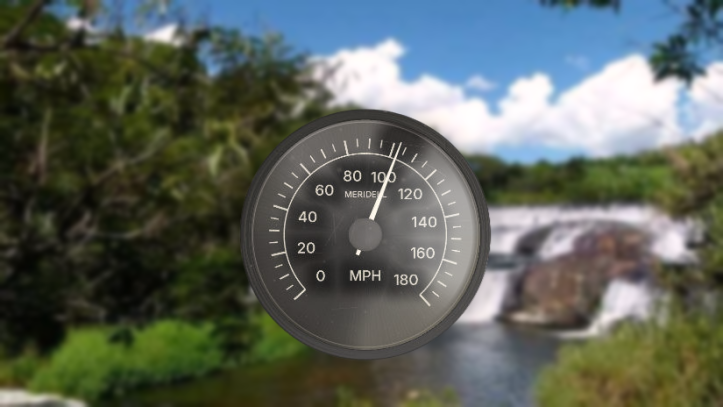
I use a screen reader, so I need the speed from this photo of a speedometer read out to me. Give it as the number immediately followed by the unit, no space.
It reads 102.5mph
